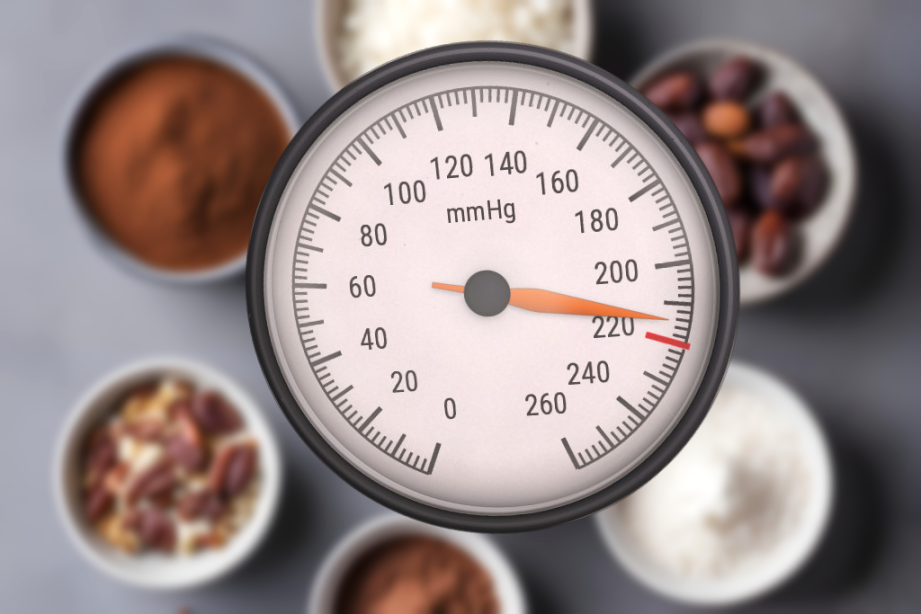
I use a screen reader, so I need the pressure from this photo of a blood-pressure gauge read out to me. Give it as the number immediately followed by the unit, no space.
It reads 214mmHg
